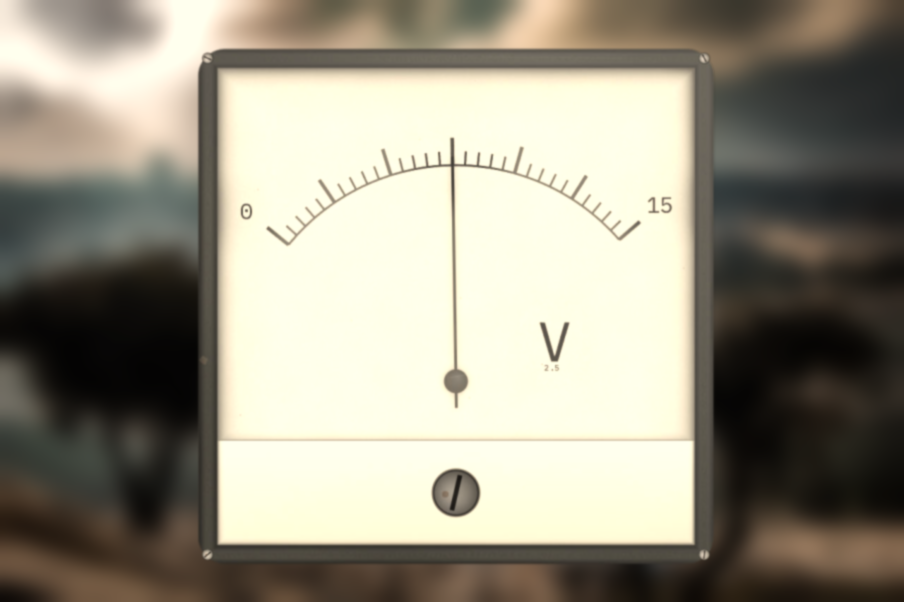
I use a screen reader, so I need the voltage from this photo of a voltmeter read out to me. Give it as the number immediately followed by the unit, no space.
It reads 7.5V
